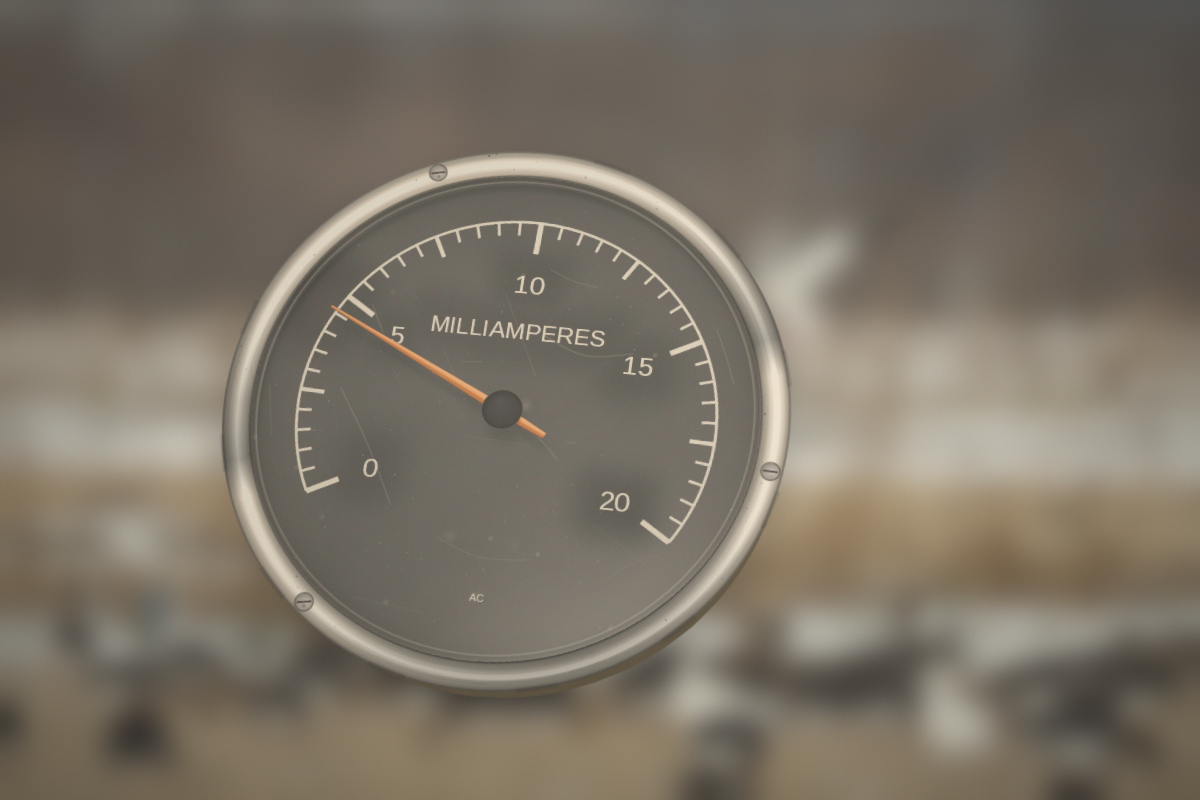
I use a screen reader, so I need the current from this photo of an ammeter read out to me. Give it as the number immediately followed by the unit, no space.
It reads 4.5mA
